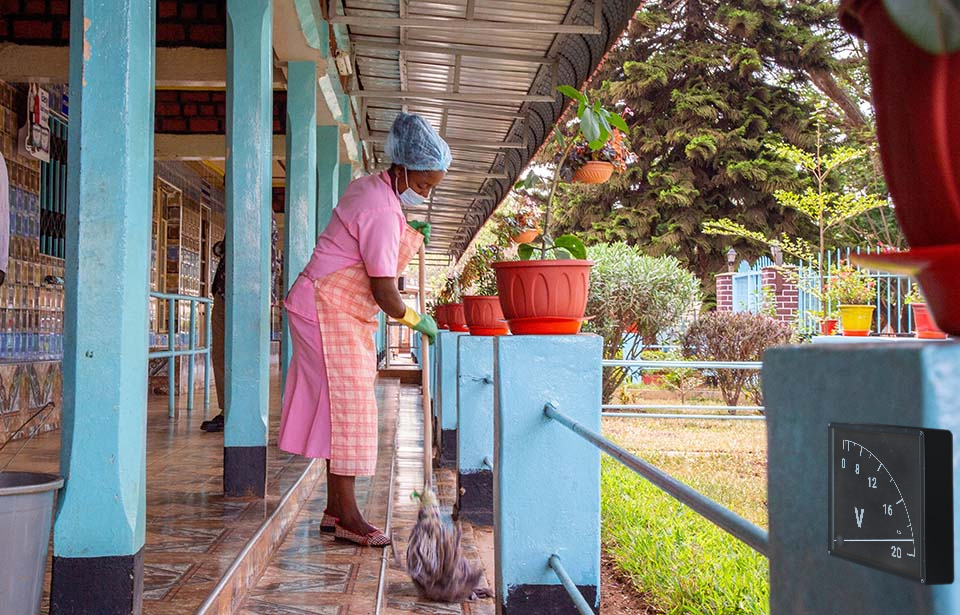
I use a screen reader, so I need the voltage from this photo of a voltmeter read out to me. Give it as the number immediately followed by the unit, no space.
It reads 19V
